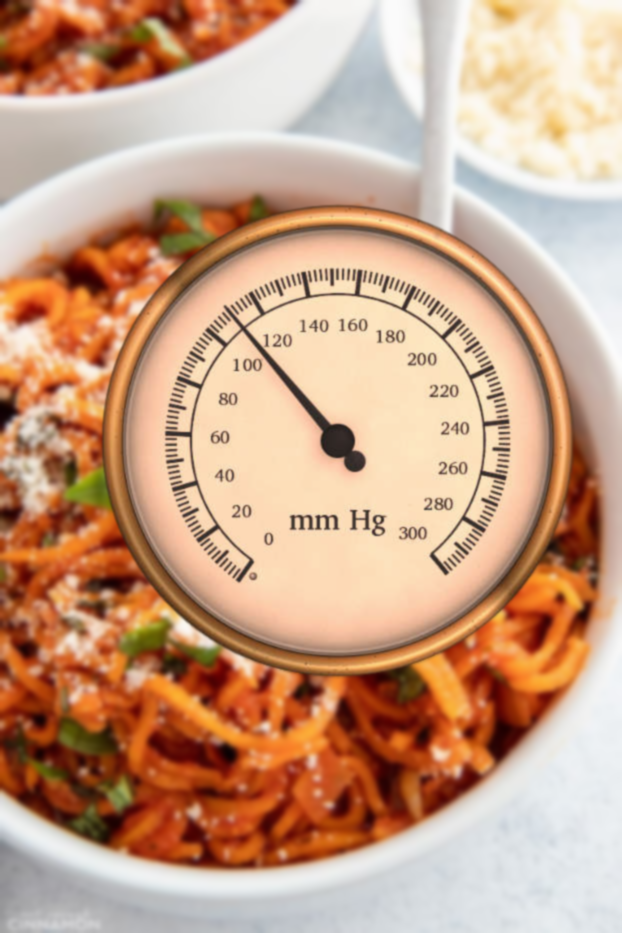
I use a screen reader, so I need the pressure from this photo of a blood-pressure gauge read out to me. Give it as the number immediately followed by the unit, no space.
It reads 110mmHg
